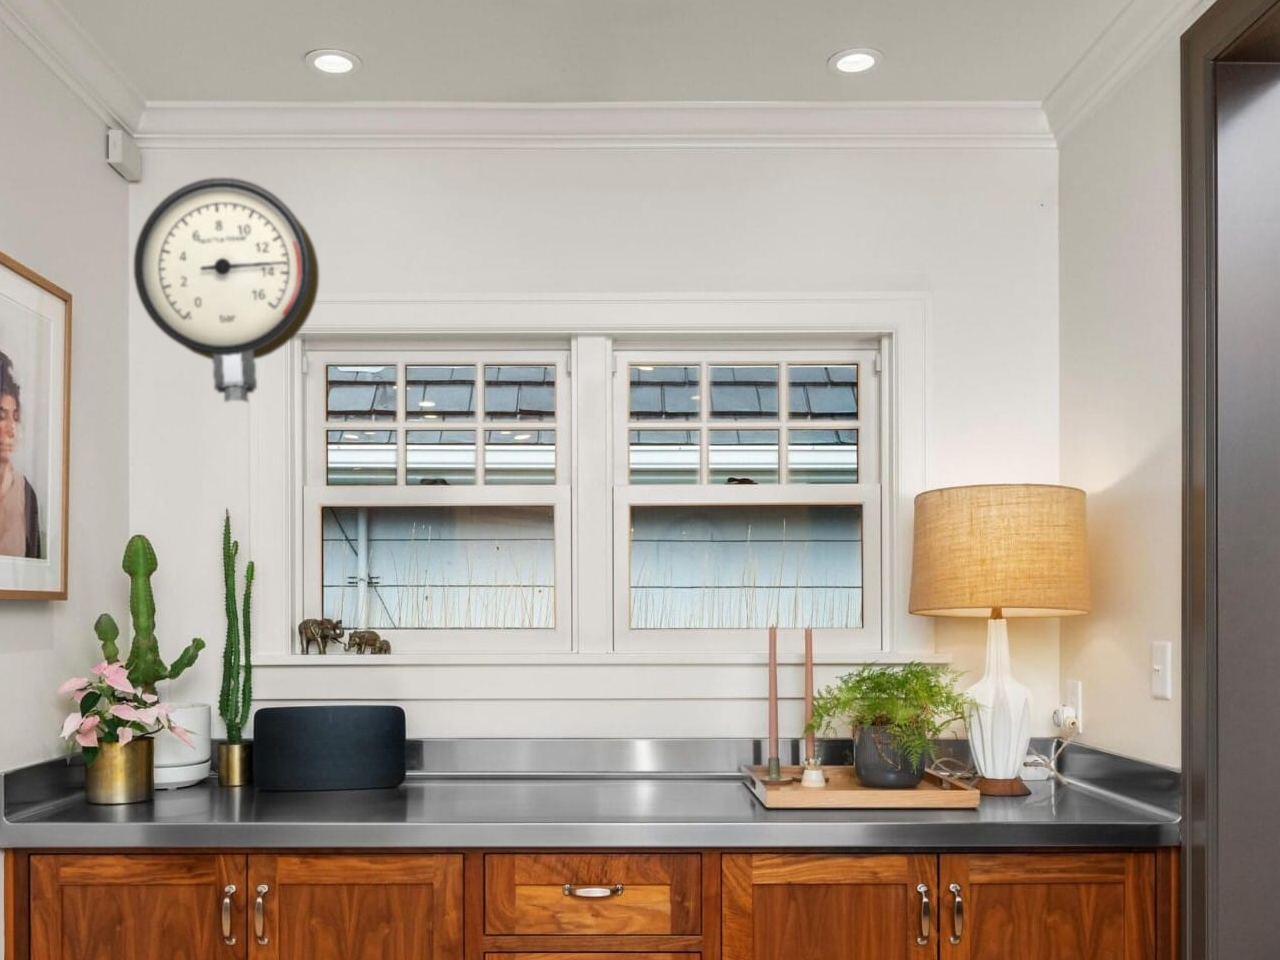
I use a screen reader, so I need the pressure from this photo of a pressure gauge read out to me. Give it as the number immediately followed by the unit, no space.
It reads 13.5bar
